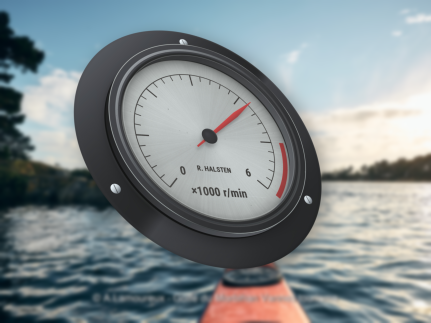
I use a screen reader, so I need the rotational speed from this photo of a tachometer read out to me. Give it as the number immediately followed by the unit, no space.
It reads 4200rpm
